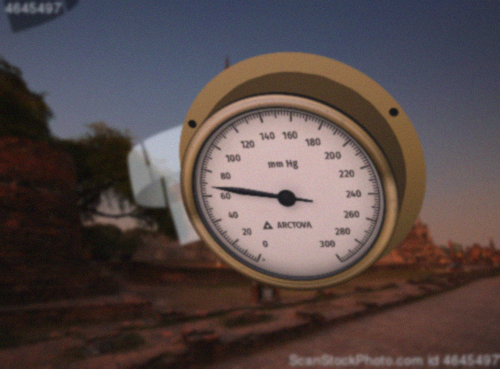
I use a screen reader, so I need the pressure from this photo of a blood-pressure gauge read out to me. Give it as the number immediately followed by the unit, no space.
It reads 70mmHg
